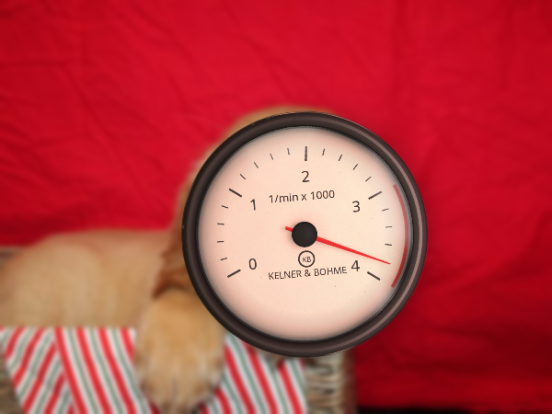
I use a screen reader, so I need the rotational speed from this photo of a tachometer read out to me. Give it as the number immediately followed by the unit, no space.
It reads 3800rpm
